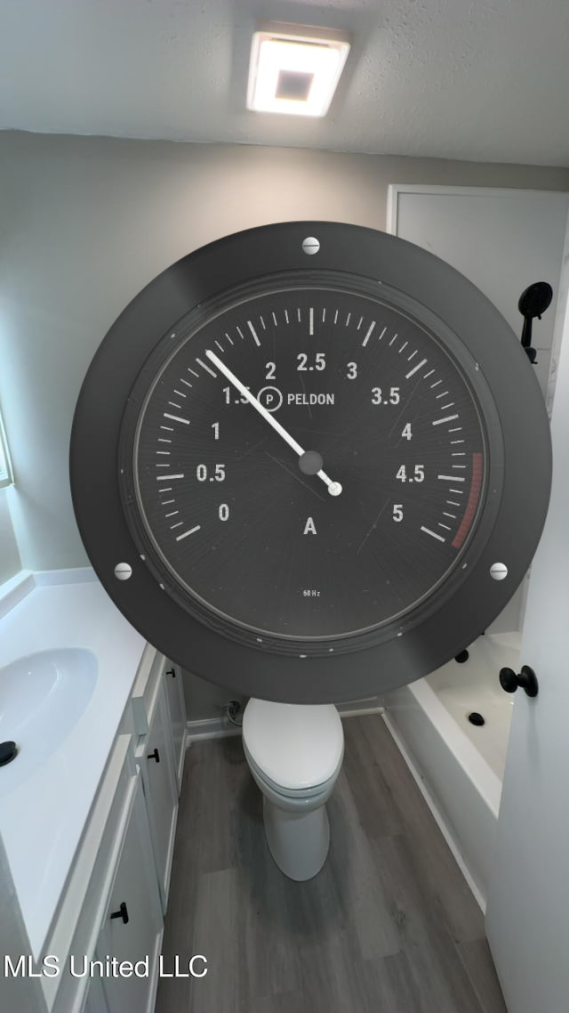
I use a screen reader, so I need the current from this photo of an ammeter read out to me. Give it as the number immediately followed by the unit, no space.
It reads 1.6A
